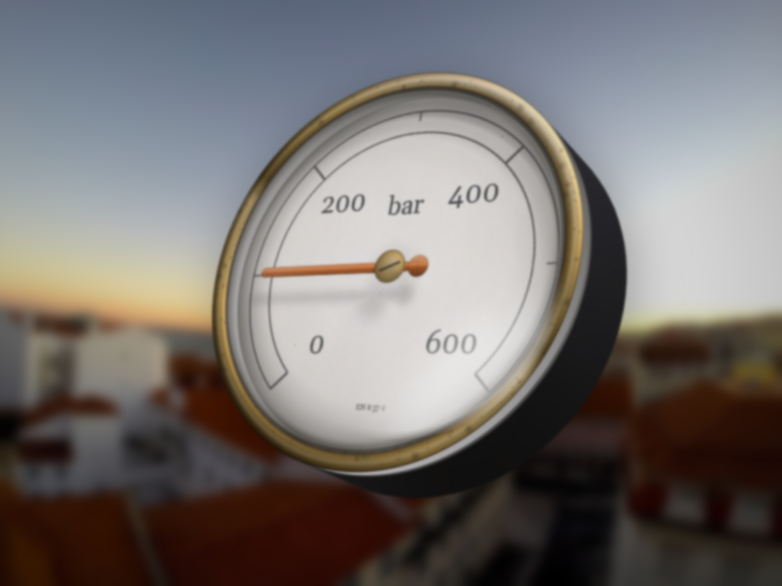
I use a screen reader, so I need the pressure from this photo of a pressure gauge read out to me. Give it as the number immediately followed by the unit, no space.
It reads 100bar
